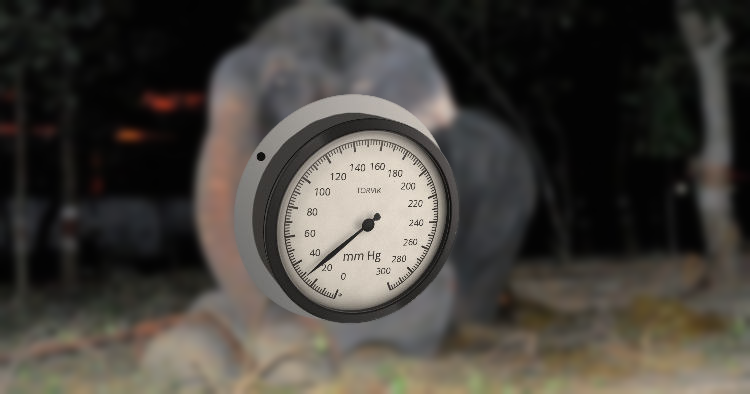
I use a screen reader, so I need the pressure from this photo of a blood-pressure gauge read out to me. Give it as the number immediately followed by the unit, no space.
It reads 30mmHg
